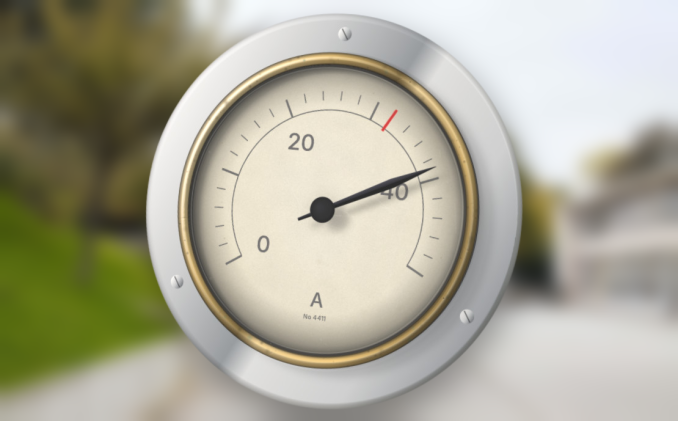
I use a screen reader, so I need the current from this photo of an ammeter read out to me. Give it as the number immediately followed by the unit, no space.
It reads 39A
